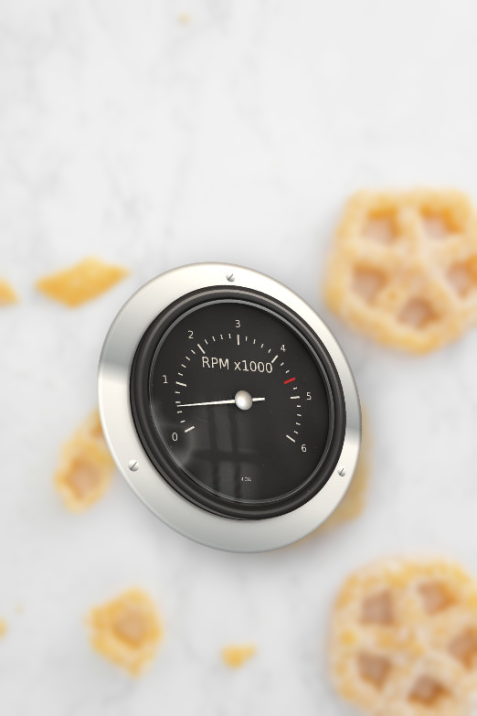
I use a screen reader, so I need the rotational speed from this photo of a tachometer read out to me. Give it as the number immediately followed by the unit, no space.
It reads 500rpm
